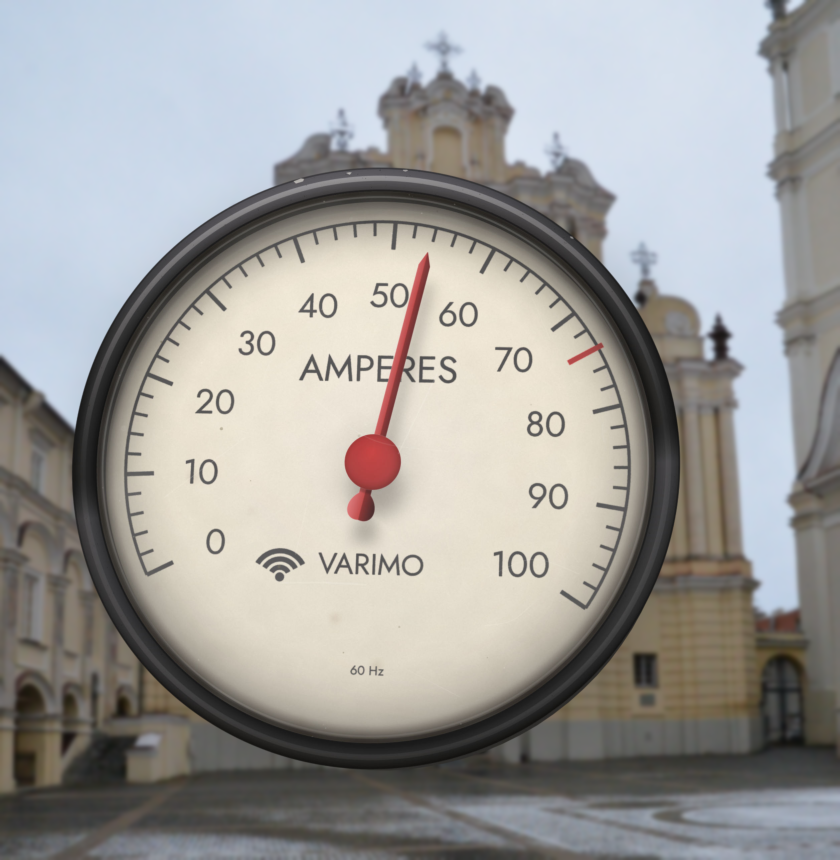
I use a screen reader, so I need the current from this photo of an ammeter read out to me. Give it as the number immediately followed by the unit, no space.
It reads 54A
